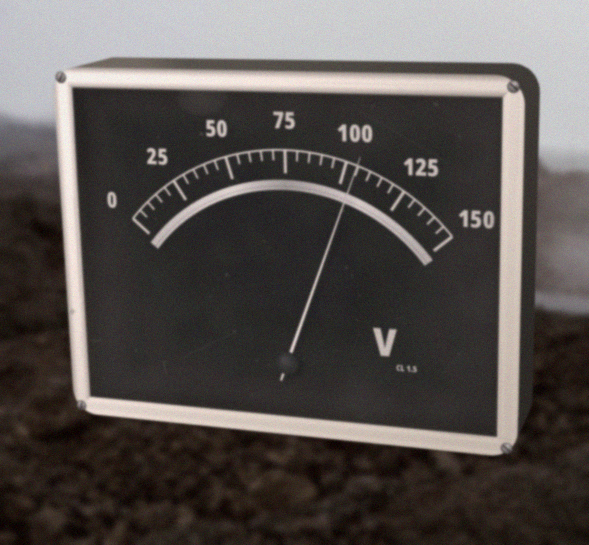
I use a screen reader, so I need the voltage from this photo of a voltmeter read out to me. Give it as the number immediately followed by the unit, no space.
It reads 105V
